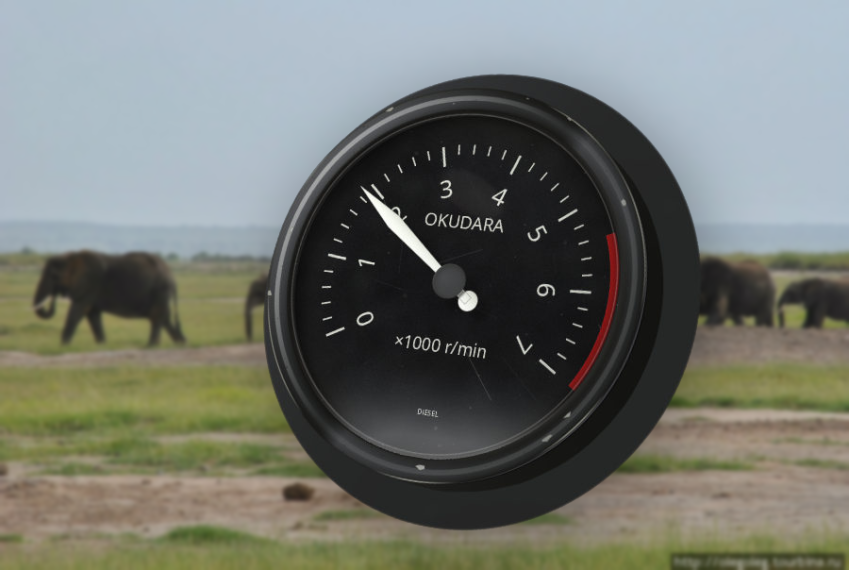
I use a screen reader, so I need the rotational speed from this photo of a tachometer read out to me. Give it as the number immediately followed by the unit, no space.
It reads 1900rpm
